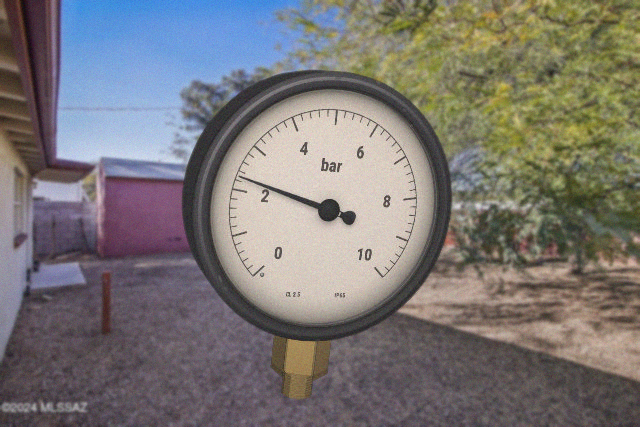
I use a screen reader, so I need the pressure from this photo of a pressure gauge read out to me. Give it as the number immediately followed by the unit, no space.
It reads 2.3bar
